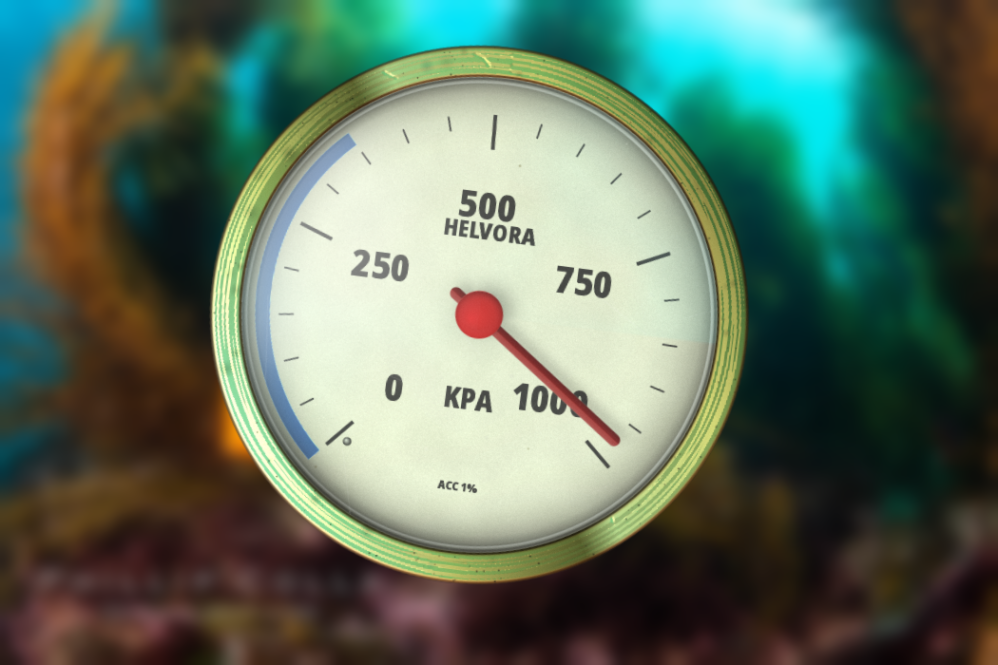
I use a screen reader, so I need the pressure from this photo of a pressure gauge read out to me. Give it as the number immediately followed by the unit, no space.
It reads 975kPa
